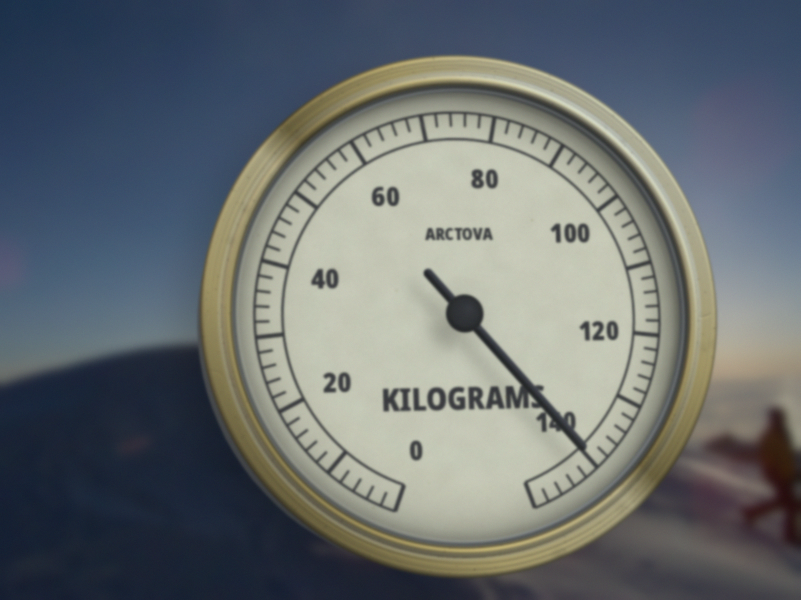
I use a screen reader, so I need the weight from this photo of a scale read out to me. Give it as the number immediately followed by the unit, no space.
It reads 140kg
